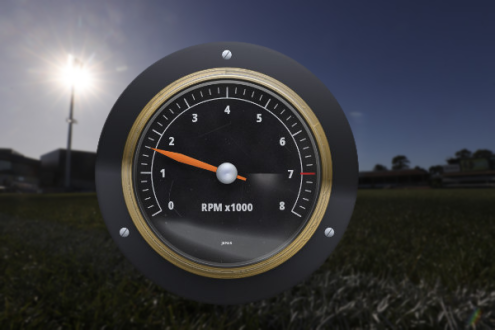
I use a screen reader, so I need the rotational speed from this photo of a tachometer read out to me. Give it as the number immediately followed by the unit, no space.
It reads 1600rpm
